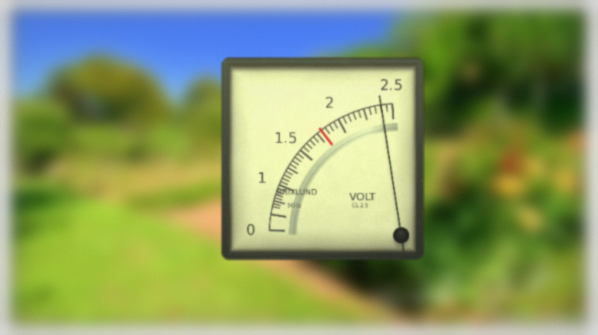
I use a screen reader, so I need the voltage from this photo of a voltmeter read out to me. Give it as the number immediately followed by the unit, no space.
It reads 2.4V
